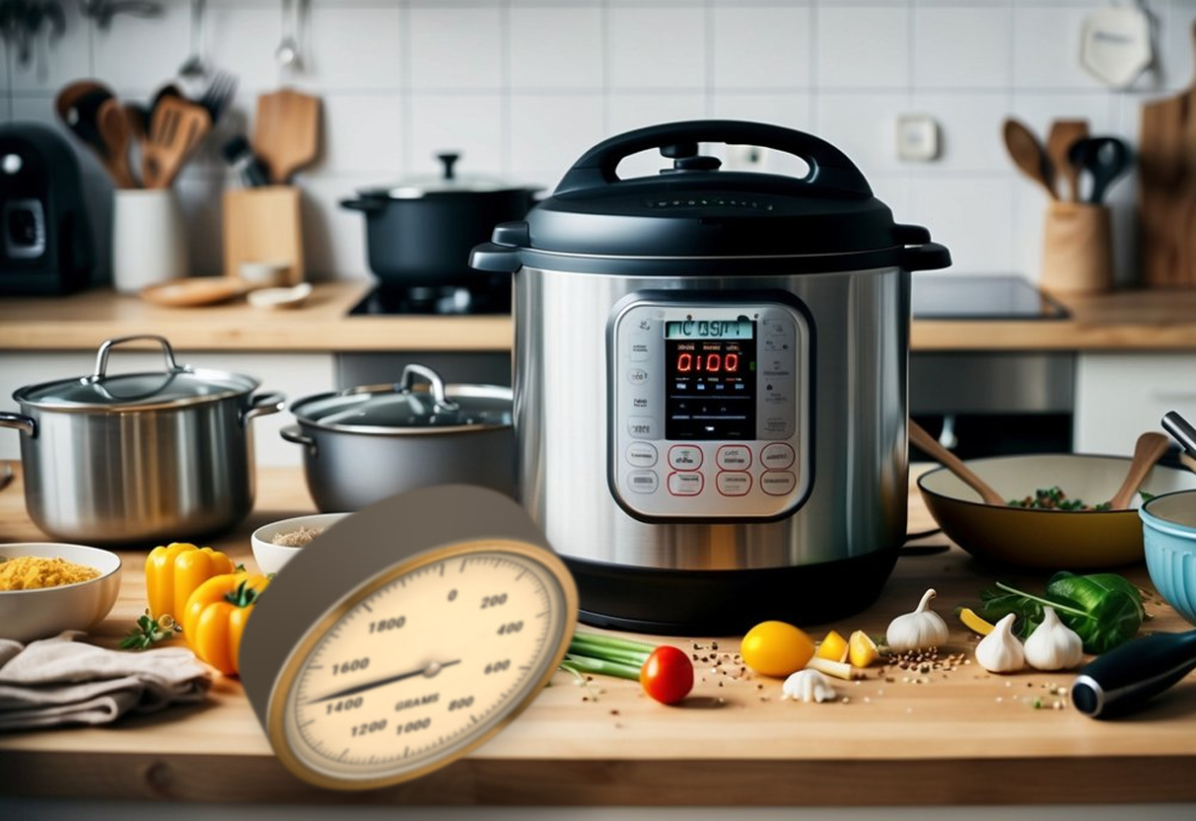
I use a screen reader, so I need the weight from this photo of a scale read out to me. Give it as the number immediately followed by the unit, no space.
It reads 1500g
